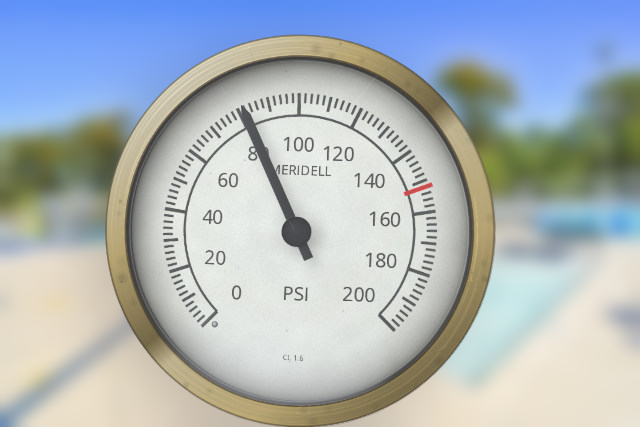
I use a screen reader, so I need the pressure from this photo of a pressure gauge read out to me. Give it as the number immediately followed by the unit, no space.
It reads 82psi
